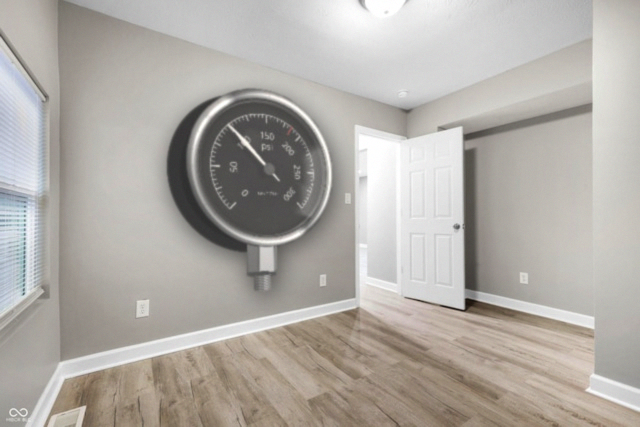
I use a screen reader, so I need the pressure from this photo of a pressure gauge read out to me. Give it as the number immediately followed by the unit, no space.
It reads 100psi
